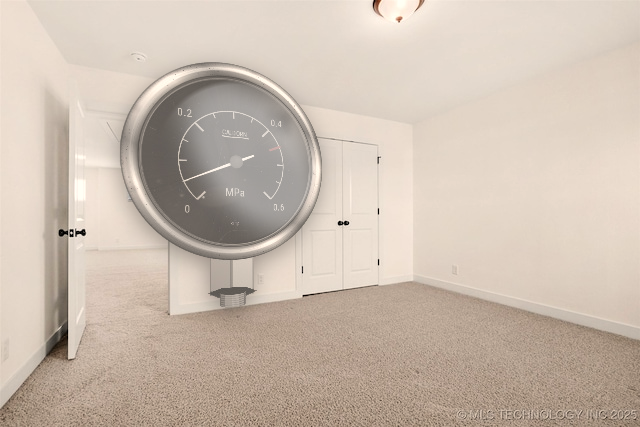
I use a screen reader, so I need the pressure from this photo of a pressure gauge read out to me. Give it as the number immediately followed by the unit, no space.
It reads 0.05MPa
